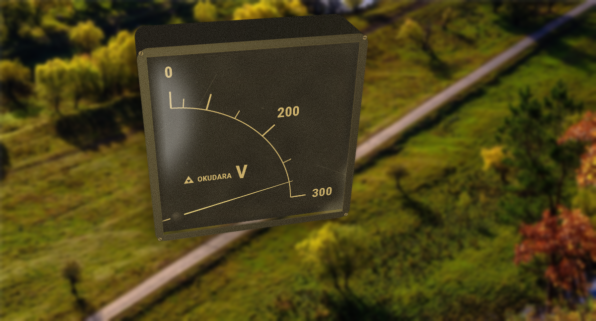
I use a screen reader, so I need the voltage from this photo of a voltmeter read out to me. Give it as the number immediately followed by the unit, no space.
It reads 275V
